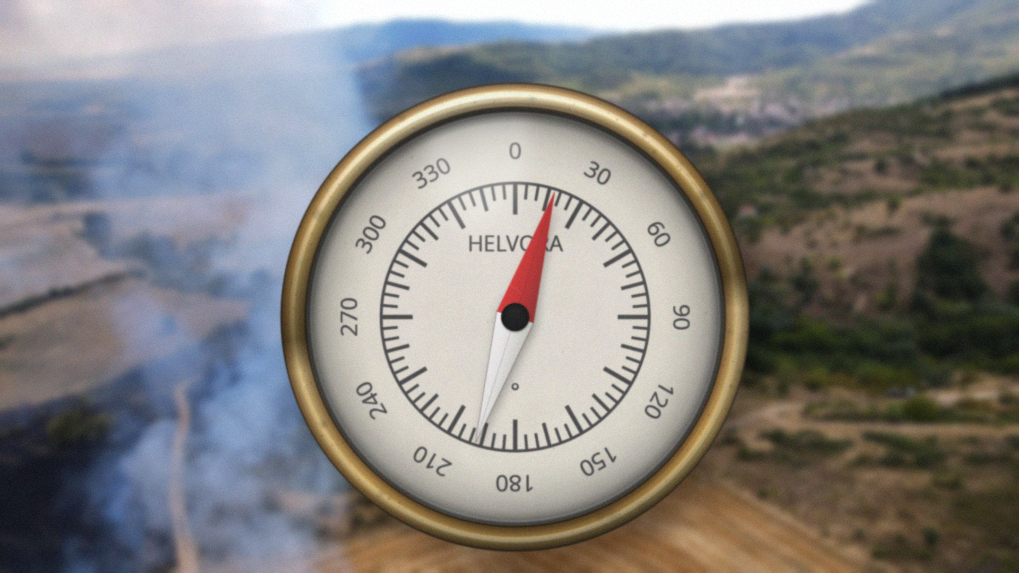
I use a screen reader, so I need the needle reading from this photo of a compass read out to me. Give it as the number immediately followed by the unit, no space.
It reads 17.5°
